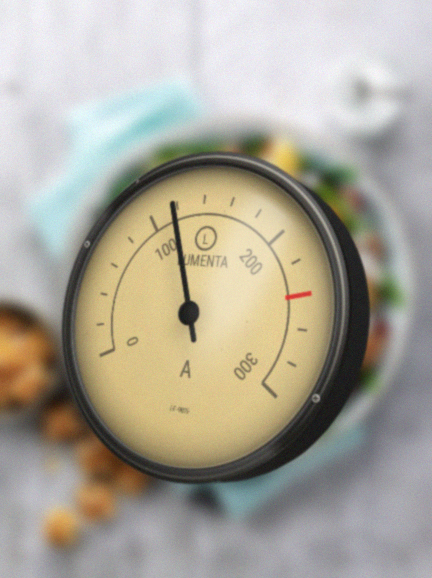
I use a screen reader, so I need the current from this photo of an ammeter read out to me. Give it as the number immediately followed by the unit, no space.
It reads 120A
